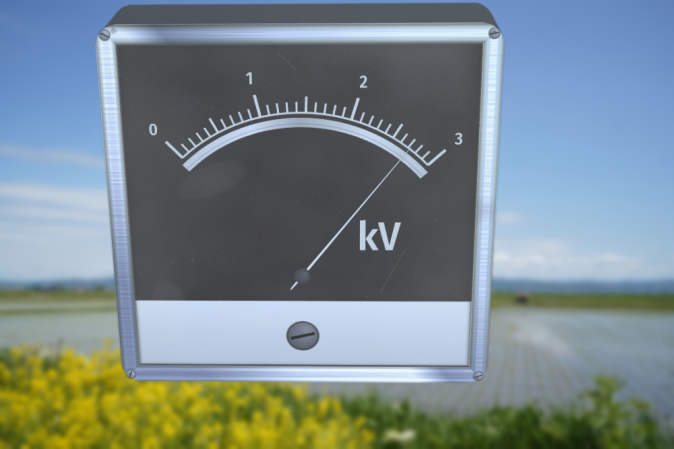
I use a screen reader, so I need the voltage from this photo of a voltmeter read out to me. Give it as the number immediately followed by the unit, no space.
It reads 2.7kV
